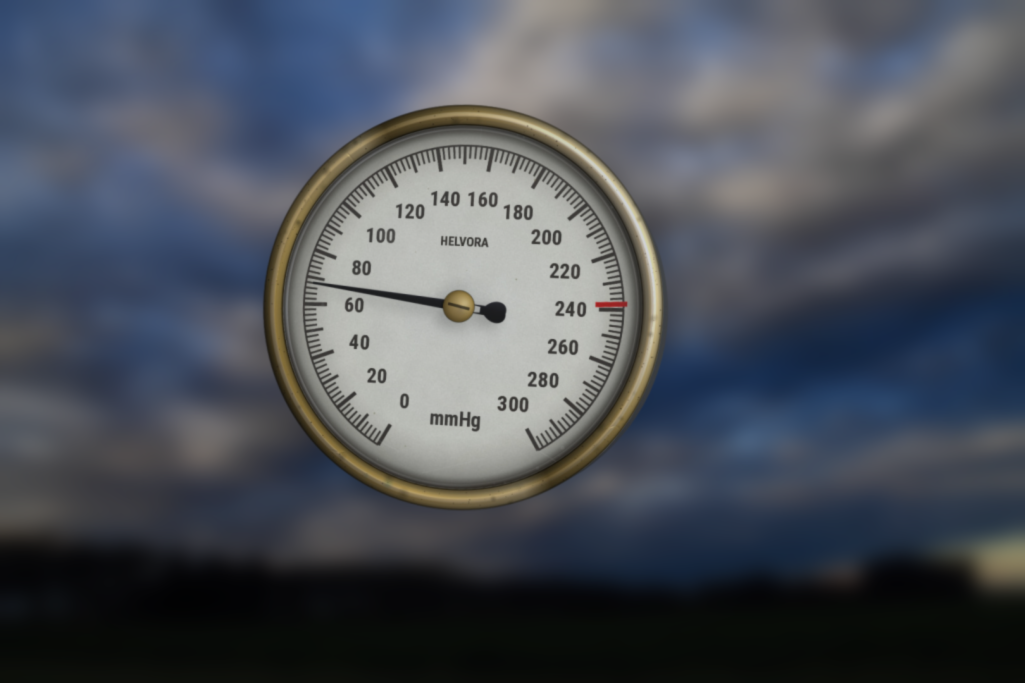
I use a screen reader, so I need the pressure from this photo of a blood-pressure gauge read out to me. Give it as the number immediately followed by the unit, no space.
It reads 68mmHg
